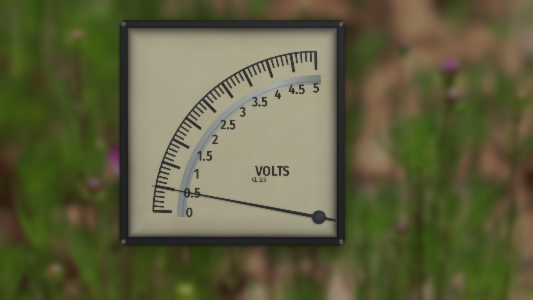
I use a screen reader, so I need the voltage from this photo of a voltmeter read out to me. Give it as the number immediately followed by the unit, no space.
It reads 0.5V
